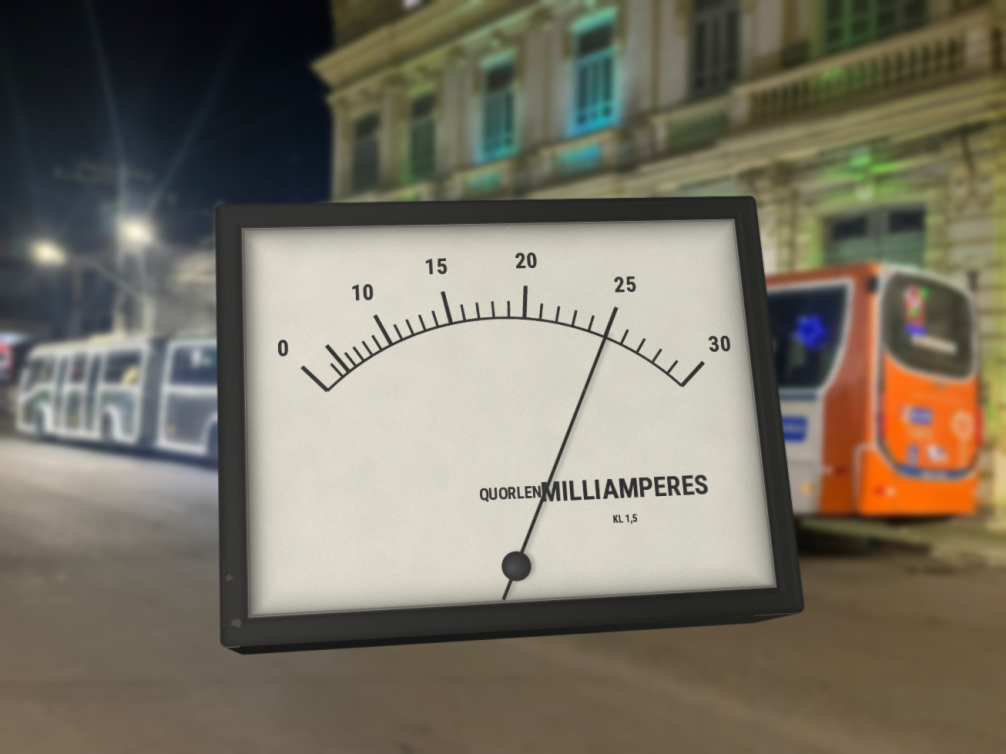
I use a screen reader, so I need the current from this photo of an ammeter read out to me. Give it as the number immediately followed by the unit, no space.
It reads 25mA
